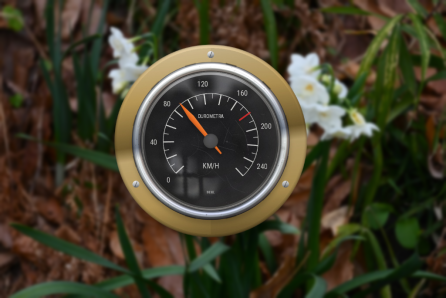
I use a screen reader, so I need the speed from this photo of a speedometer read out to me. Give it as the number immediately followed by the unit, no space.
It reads 90km/h
